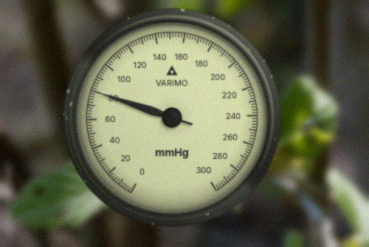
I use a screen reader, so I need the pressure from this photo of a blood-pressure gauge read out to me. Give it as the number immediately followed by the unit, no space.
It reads 80mmHg
